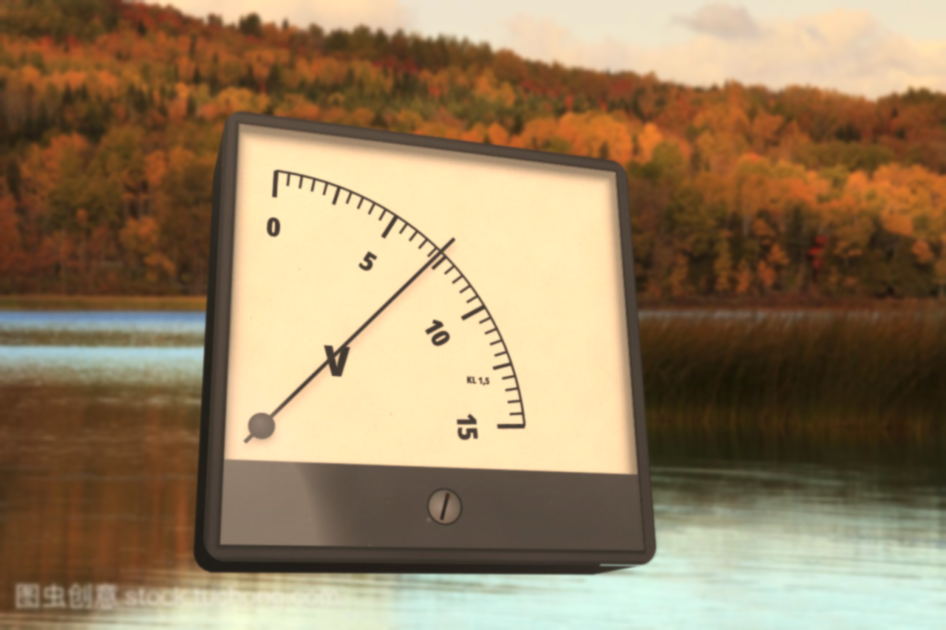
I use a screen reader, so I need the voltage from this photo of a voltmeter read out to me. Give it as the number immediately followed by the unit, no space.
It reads 7.25V
